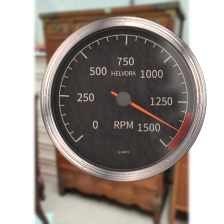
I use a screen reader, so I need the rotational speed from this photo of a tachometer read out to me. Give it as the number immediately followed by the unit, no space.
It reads 1400rpm
